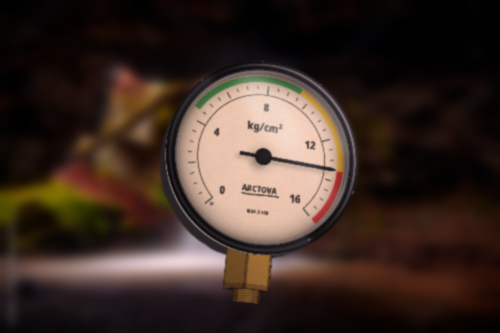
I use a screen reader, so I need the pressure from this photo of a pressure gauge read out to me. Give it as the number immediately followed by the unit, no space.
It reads 13.5kg/cm²
